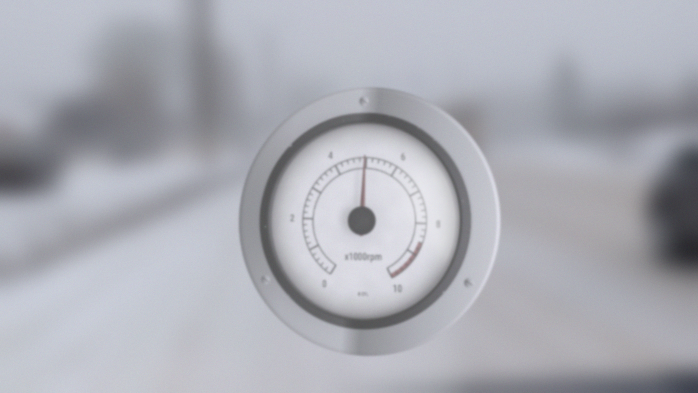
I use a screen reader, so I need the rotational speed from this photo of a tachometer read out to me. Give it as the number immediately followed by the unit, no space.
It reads 5000rpm
